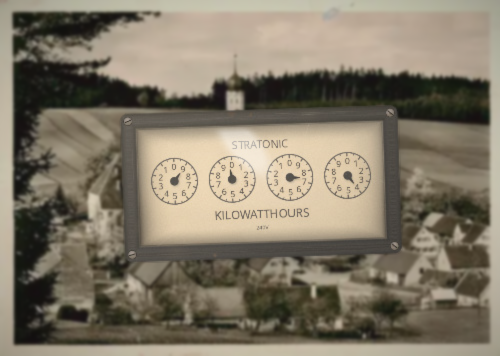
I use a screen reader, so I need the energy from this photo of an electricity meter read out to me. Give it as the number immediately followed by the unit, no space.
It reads 8974kWh
